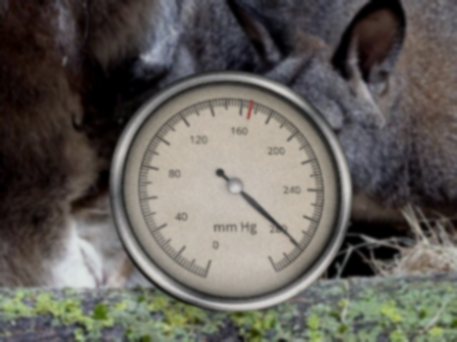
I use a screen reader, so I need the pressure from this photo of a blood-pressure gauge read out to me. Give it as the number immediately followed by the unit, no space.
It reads 280mmHg
